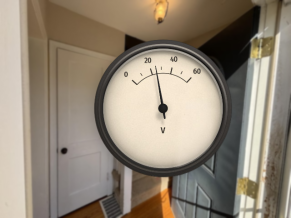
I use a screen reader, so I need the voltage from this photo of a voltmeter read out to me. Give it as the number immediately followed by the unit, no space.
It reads 25V
